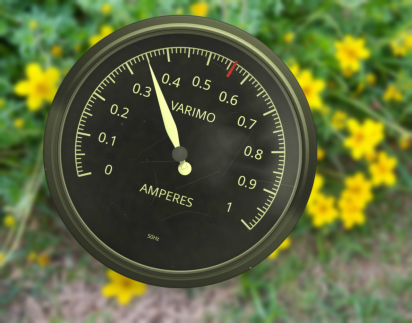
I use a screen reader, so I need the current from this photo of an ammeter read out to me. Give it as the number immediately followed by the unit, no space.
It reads 0.35A
